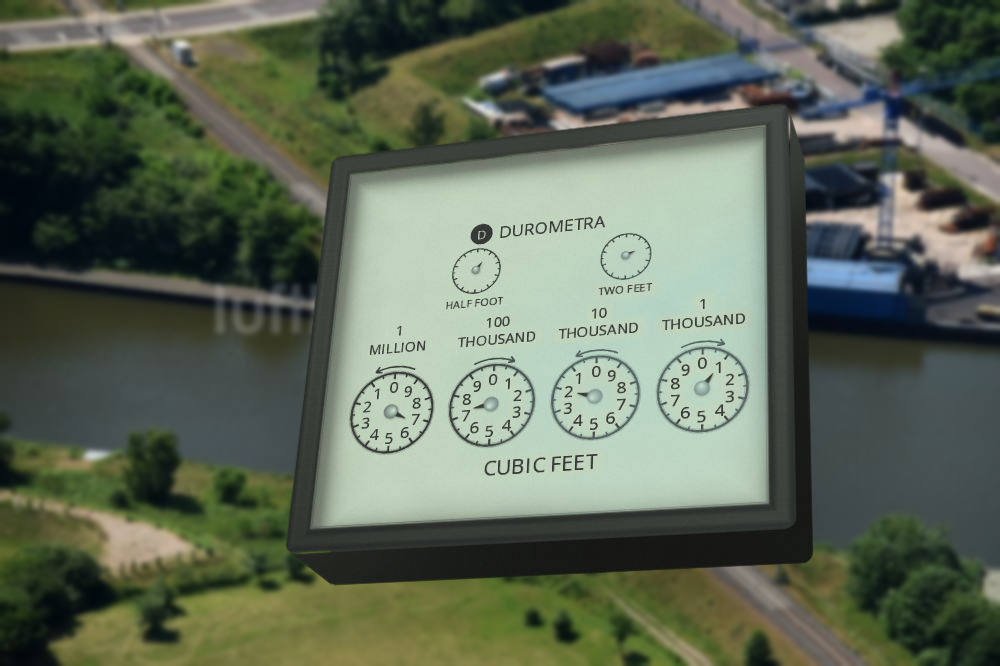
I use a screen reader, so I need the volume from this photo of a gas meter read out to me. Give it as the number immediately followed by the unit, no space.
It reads 672100ft³
